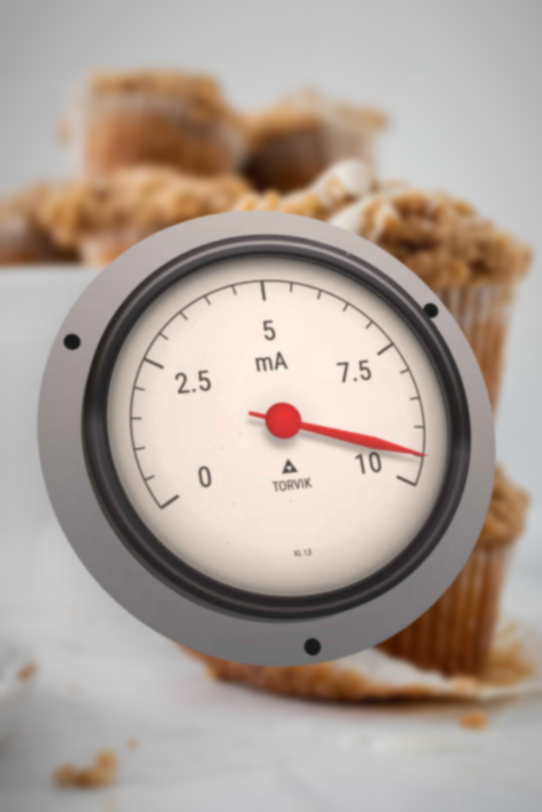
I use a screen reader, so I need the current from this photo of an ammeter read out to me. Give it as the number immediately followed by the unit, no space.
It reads 9.5mA
